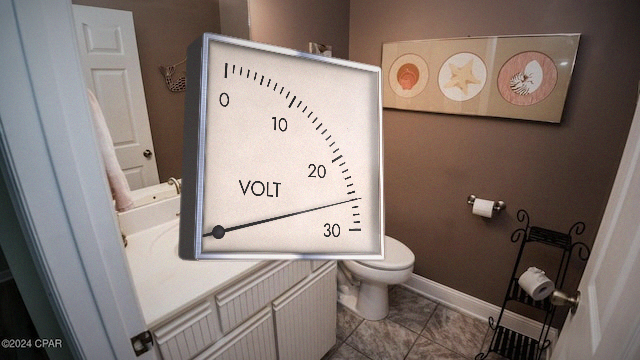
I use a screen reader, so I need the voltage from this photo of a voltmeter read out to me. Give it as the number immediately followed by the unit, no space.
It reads 26V
